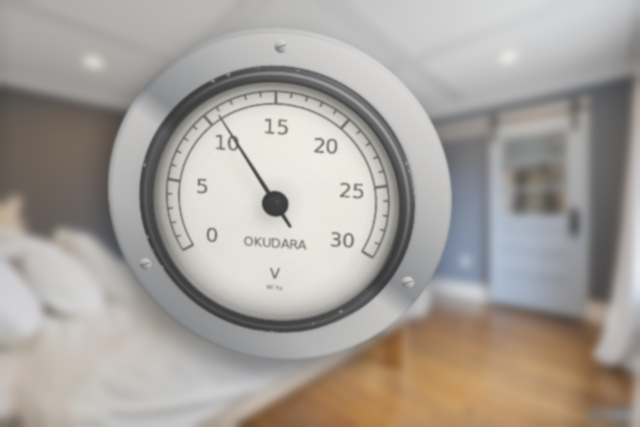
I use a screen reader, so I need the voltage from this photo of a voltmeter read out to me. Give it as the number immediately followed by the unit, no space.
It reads 11V
